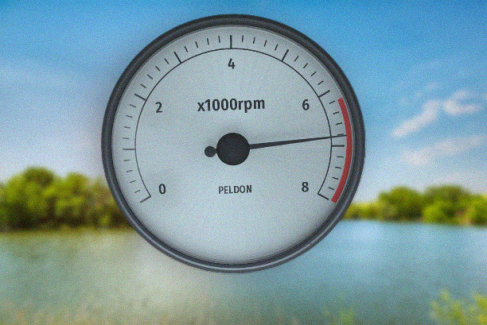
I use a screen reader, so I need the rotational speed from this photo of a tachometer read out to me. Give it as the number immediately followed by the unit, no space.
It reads 6800rpm
